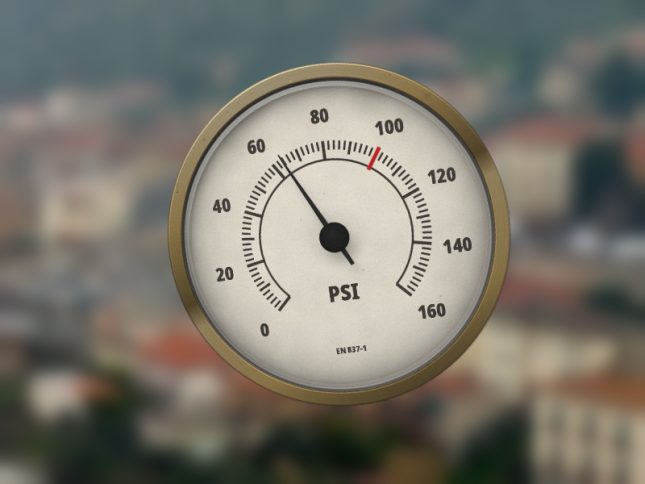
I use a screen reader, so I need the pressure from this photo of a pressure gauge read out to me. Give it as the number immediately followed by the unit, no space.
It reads 64psi
